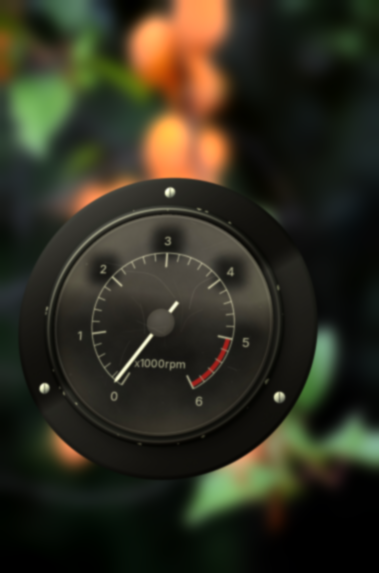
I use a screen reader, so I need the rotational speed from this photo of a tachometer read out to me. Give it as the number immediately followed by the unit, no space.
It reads 100rpm
